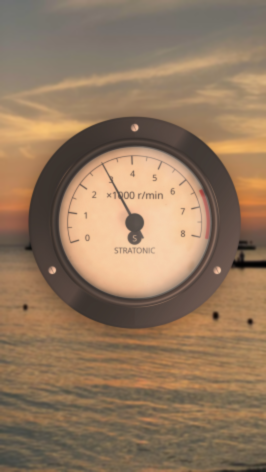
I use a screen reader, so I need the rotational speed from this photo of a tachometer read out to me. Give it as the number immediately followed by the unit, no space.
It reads 3000rpm
